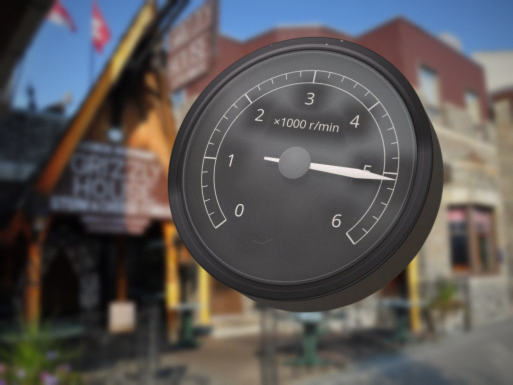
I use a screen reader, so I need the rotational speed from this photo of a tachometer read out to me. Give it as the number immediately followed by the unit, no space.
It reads 5100rpm
